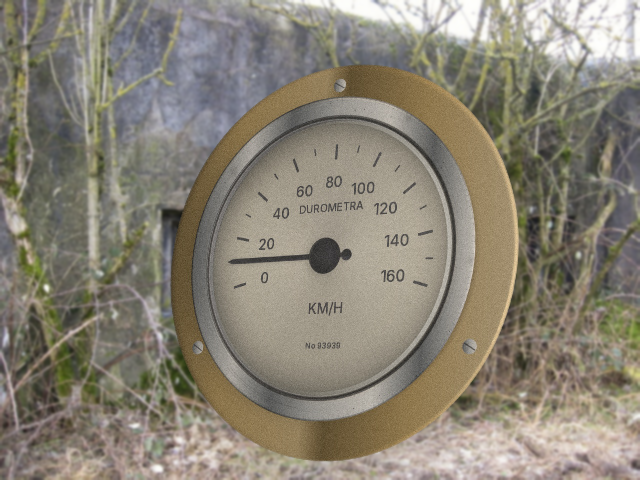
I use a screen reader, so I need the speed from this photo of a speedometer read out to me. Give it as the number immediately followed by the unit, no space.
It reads 10km/h
